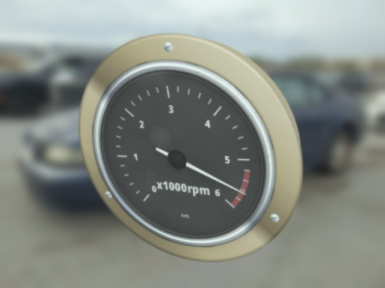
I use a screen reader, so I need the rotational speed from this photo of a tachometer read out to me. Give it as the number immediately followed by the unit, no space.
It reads 5600rpm
